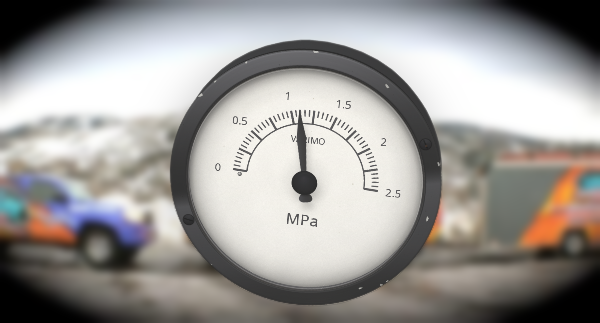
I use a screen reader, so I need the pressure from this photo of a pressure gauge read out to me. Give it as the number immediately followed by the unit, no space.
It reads 1.1MPa
